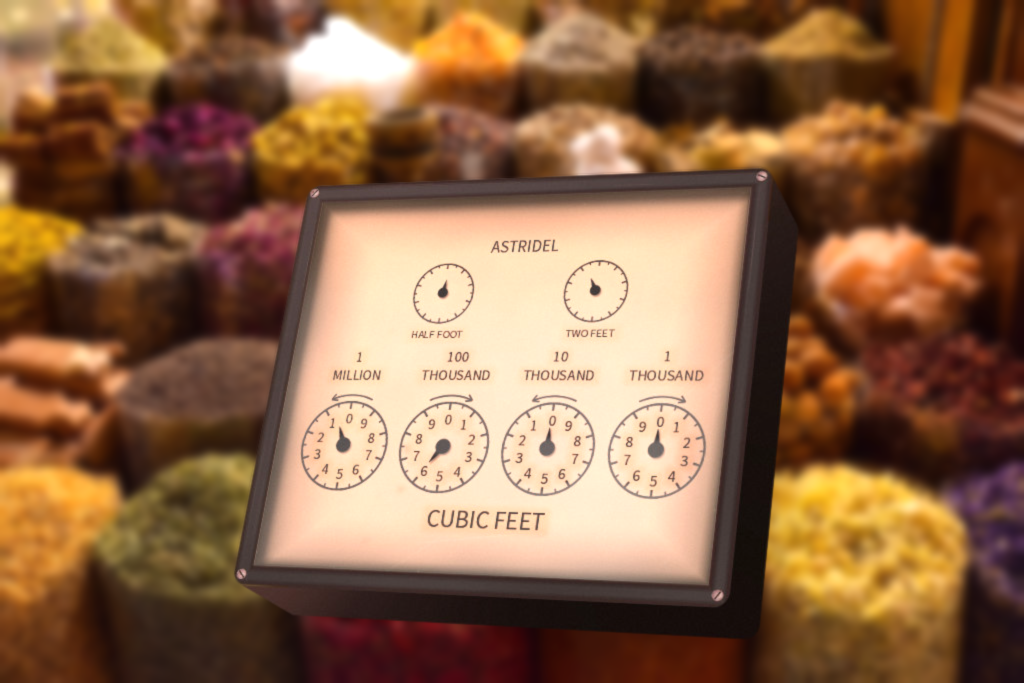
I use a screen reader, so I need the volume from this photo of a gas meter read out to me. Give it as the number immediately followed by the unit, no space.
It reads 60000ft³
